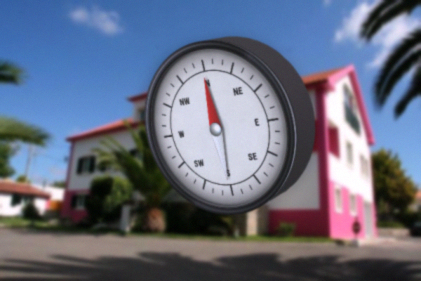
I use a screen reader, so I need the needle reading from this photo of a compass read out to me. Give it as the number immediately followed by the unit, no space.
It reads 0°
